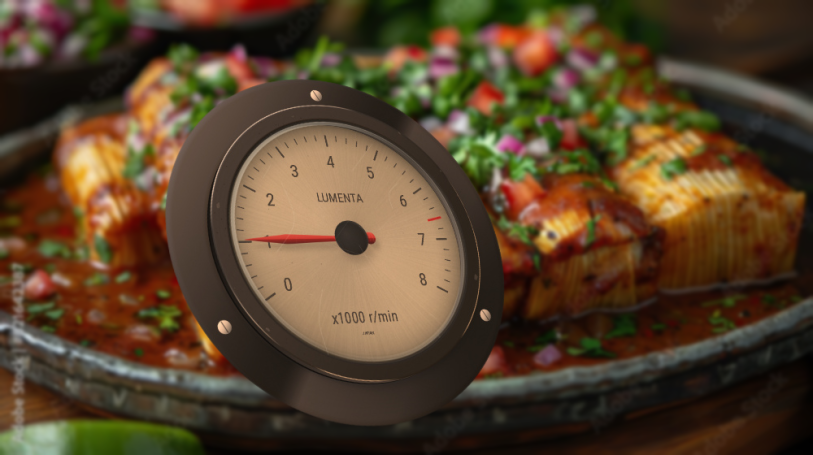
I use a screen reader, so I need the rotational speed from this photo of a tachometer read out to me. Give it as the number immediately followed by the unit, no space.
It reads 1000rpm
